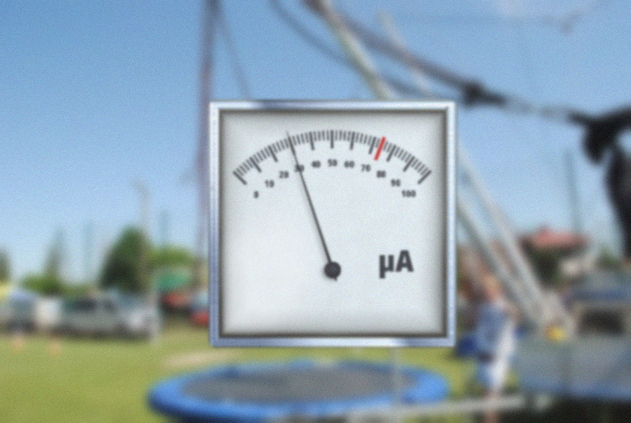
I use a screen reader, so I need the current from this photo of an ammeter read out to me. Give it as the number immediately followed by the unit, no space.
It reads 30µA
